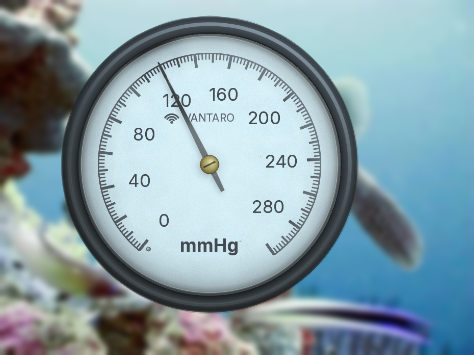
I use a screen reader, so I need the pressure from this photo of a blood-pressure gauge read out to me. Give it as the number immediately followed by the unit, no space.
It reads 120mmHg
